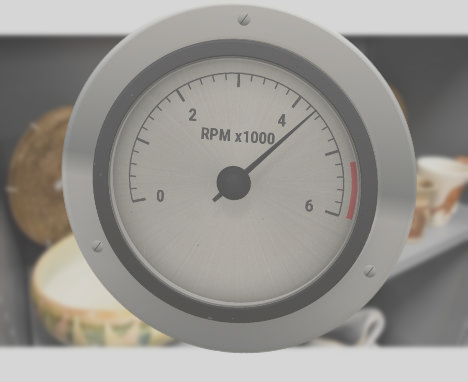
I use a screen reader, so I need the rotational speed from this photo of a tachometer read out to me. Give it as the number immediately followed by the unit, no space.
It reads 4300rpm
